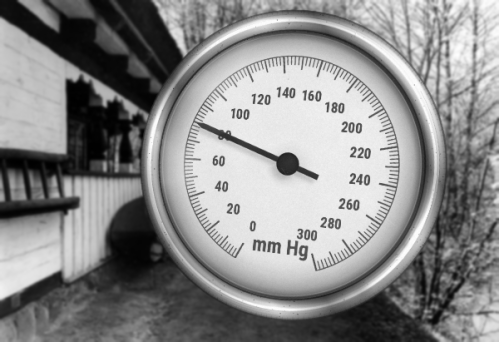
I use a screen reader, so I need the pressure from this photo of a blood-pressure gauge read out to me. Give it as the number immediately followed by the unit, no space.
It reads 80mmHg
